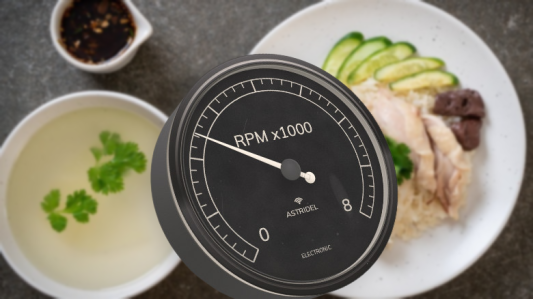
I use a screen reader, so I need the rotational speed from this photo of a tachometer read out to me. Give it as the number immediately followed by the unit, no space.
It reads 2400rpm
